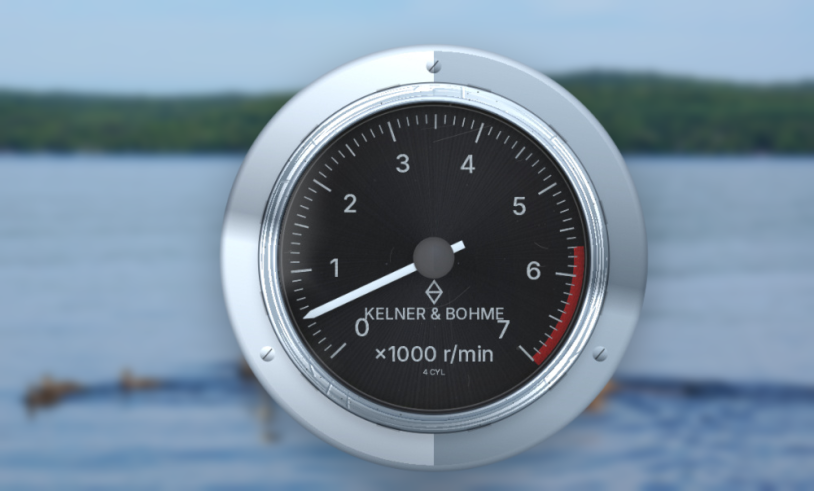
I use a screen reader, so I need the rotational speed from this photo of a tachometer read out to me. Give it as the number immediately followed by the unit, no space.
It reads 500rpm
